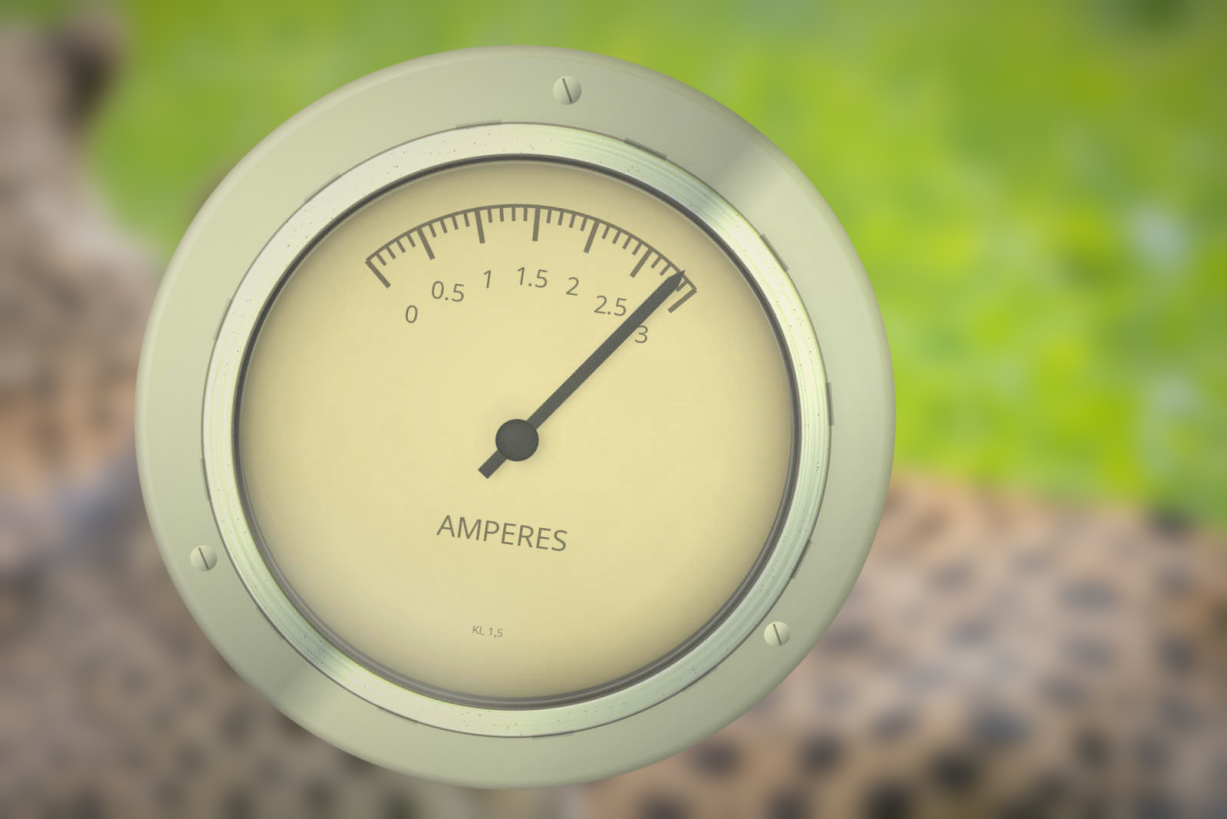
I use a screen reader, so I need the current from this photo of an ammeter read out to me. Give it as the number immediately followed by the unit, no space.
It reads 2.8A
